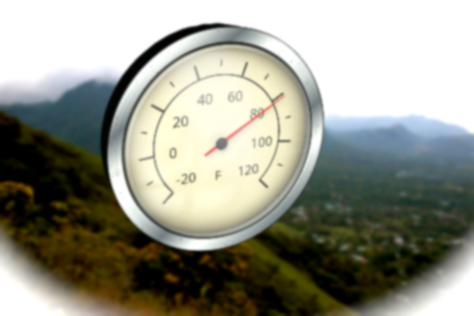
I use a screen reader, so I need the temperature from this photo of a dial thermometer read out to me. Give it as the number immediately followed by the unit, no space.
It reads 80°F
